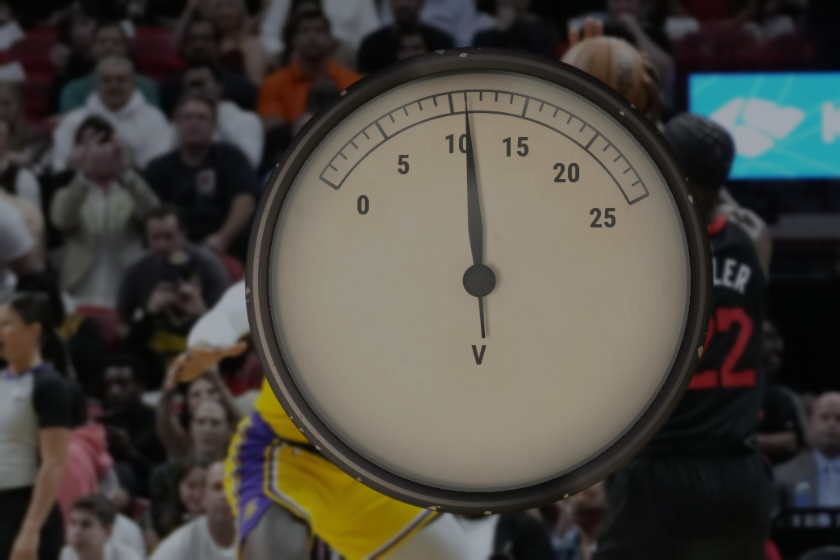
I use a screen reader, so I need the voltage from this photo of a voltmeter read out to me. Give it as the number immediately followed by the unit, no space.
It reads 11V
